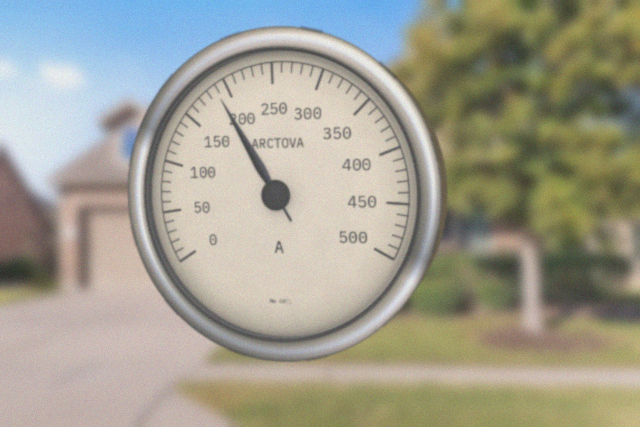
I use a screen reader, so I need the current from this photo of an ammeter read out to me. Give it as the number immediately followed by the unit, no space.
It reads 190A
